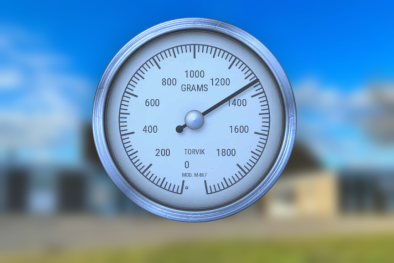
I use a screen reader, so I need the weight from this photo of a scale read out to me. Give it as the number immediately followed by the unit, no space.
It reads 1340g
